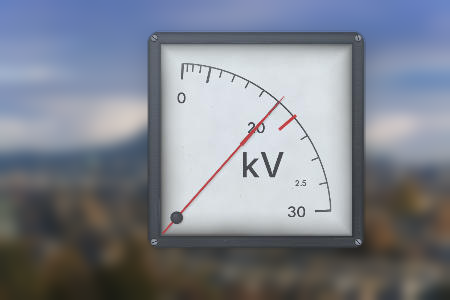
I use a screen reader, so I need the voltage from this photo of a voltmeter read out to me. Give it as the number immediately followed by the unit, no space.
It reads 20kV
